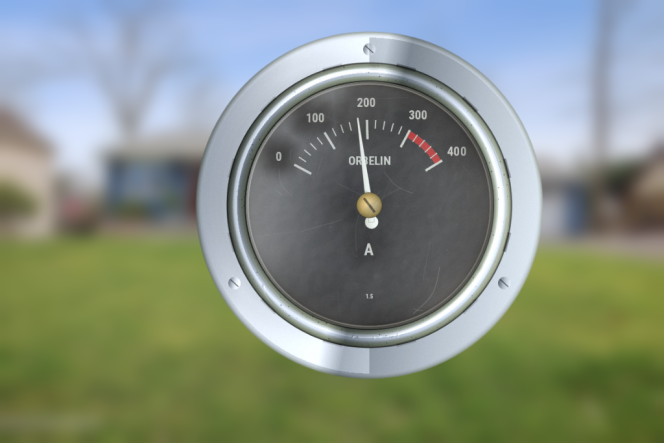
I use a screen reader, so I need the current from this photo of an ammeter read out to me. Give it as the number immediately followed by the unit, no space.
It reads 180A
